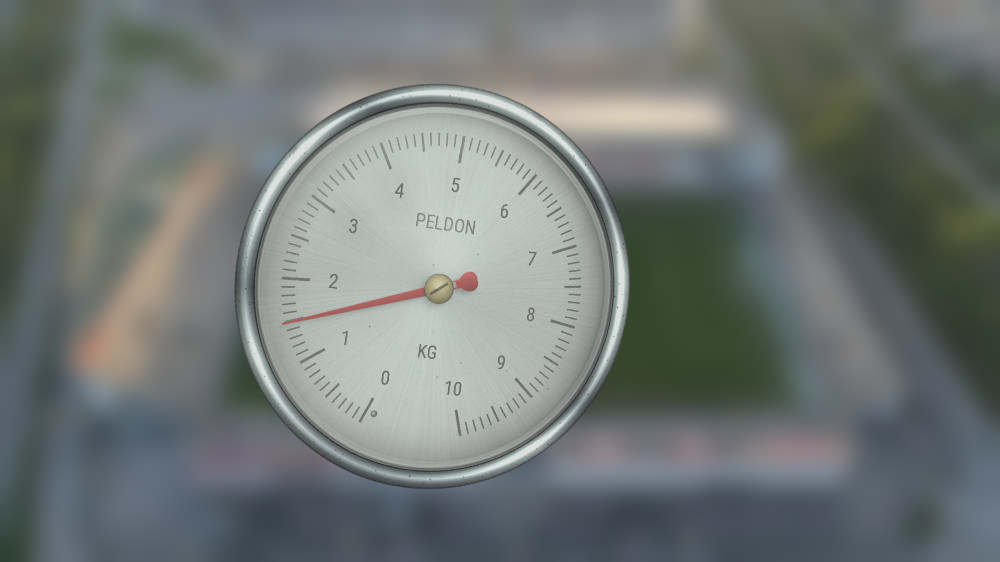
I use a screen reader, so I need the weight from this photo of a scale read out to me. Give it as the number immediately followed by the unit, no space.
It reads 1.5kg
